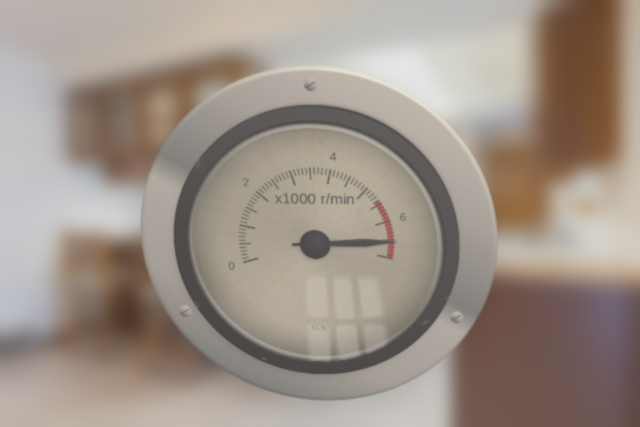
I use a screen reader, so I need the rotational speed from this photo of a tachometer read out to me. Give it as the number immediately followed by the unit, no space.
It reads 6500rpm
